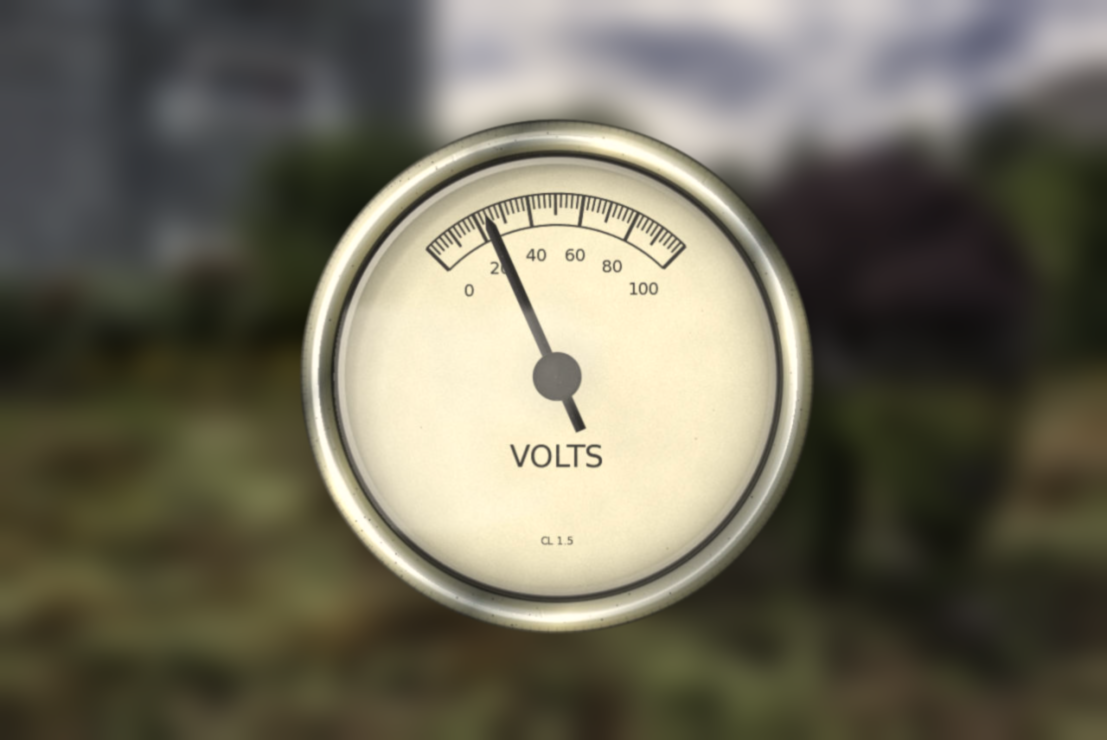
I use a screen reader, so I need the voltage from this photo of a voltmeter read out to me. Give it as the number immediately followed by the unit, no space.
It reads 24V
